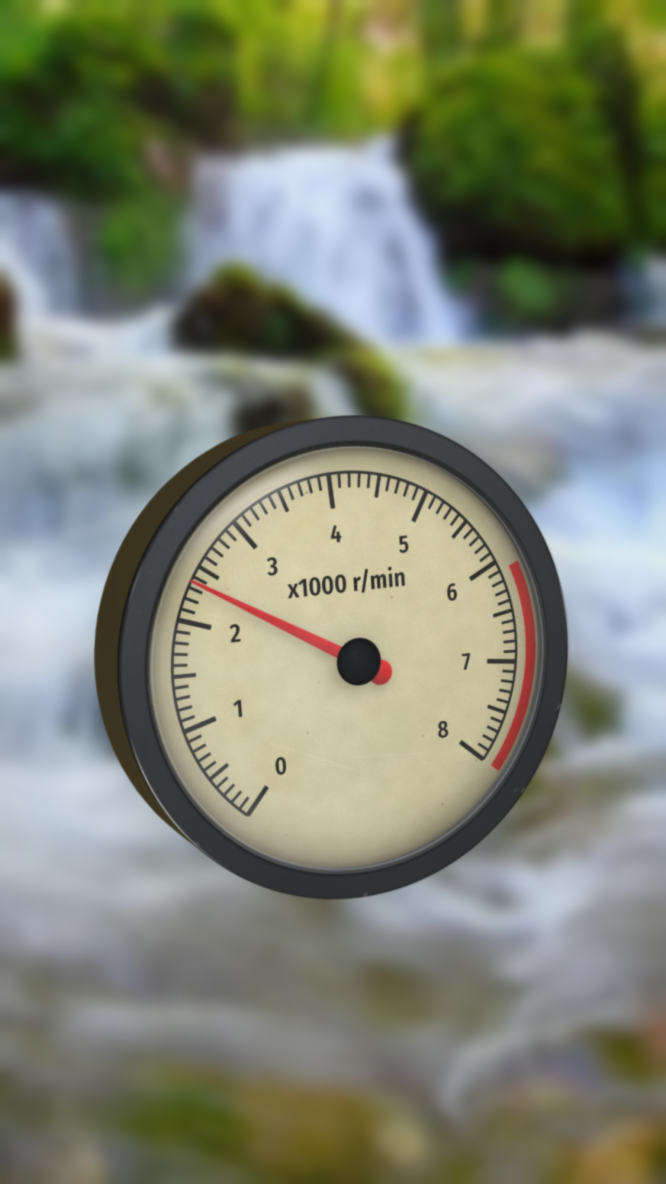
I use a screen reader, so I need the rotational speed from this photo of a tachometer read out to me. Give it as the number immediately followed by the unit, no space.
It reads 2350rpm
